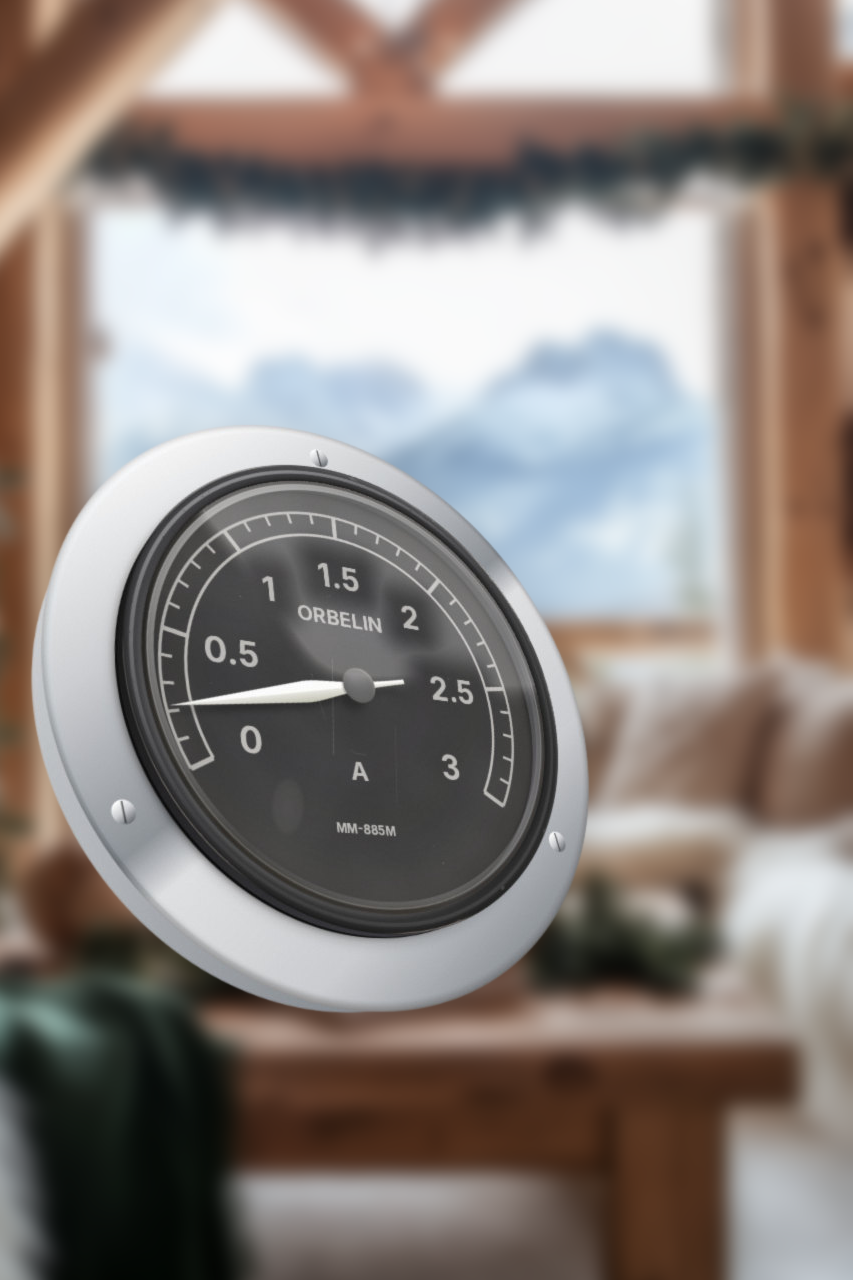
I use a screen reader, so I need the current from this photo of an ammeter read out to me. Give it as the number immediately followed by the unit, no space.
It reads 0.2A
